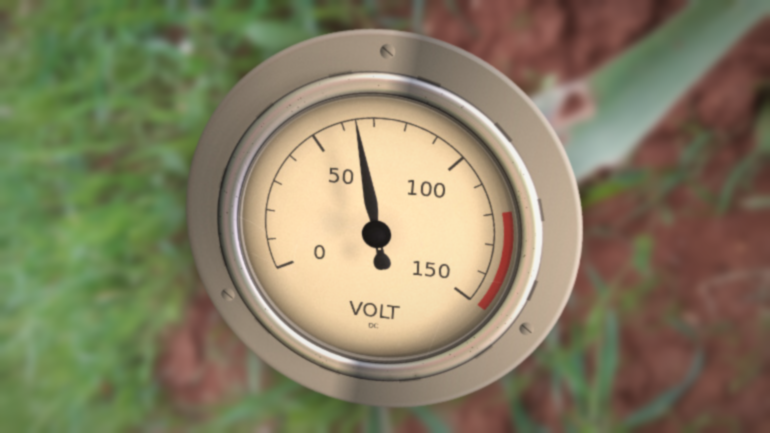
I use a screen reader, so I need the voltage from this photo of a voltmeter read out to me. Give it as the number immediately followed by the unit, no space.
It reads 65V
